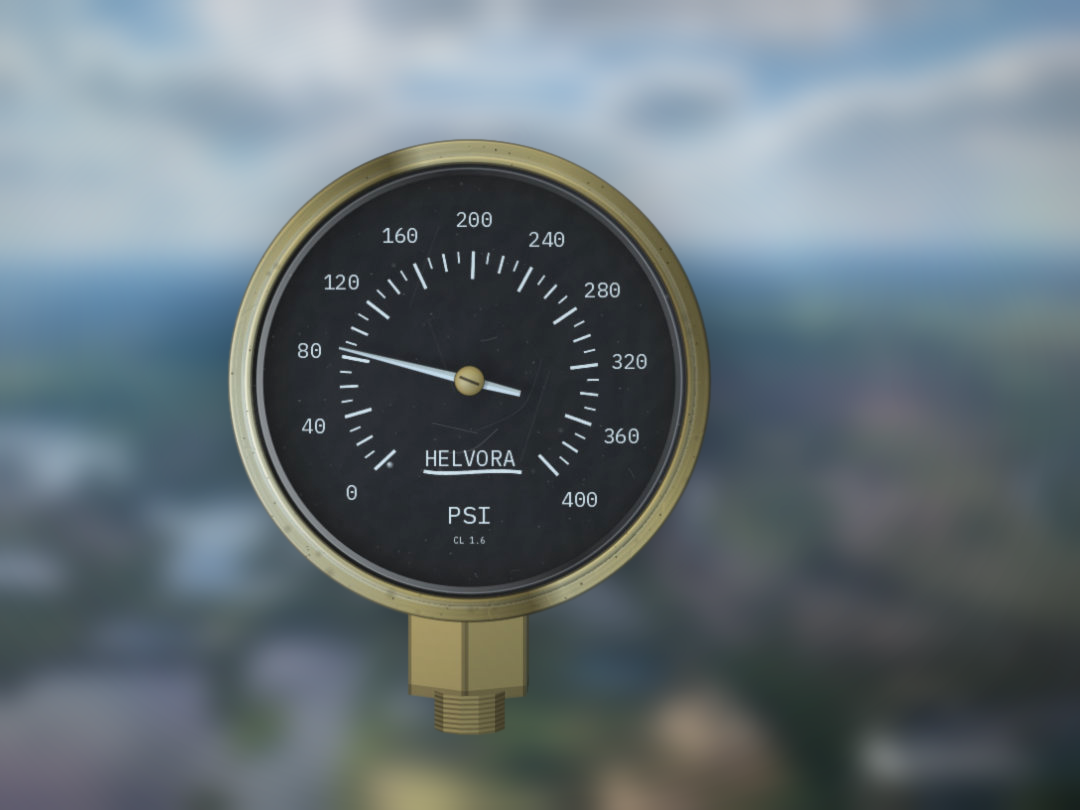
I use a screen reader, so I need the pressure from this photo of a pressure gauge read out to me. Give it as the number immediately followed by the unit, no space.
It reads 85psi
